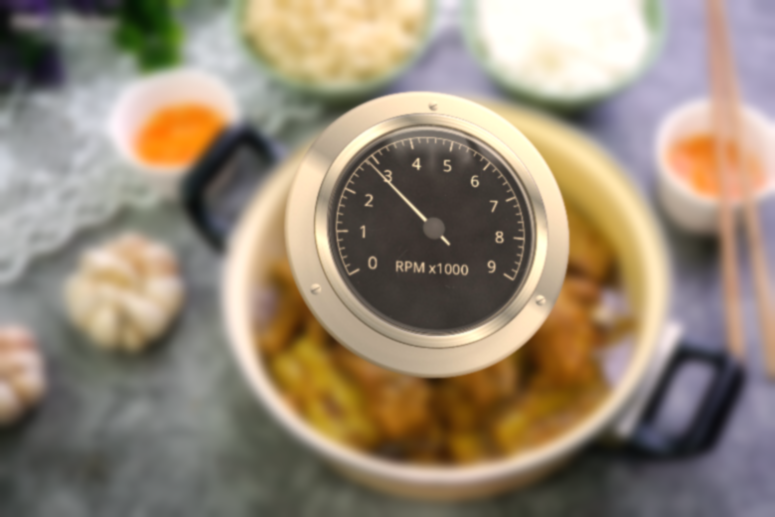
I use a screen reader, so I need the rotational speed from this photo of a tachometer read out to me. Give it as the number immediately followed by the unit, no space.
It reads 2800rpm
